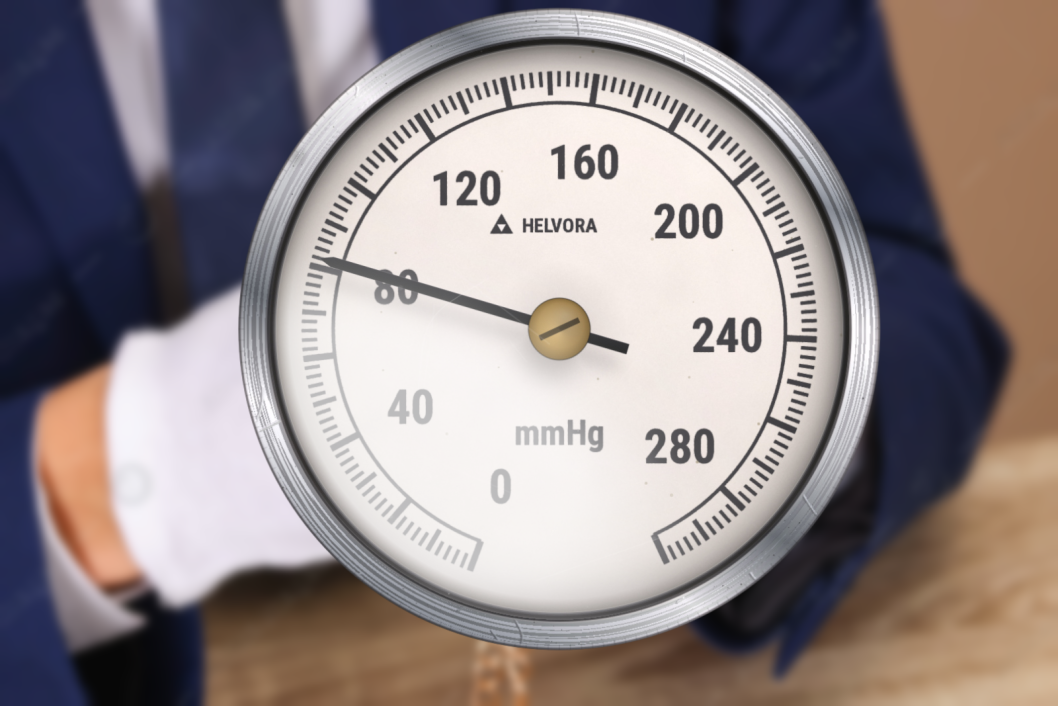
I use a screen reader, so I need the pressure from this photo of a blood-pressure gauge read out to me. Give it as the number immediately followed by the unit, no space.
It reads 82mmHg
